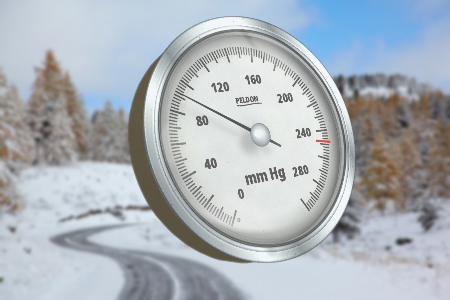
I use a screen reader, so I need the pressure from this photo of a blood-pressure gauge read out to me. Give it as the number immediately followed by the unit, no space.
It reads 90mmHg
